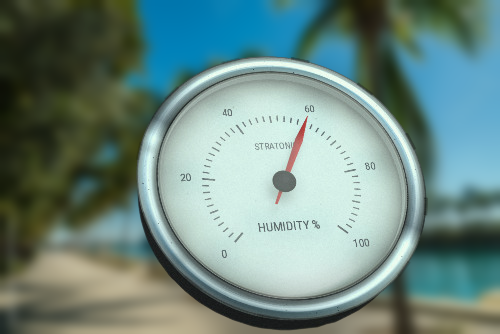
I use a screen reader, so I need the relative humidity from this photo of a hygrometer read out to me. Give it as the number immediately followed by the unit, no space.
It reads 60%
